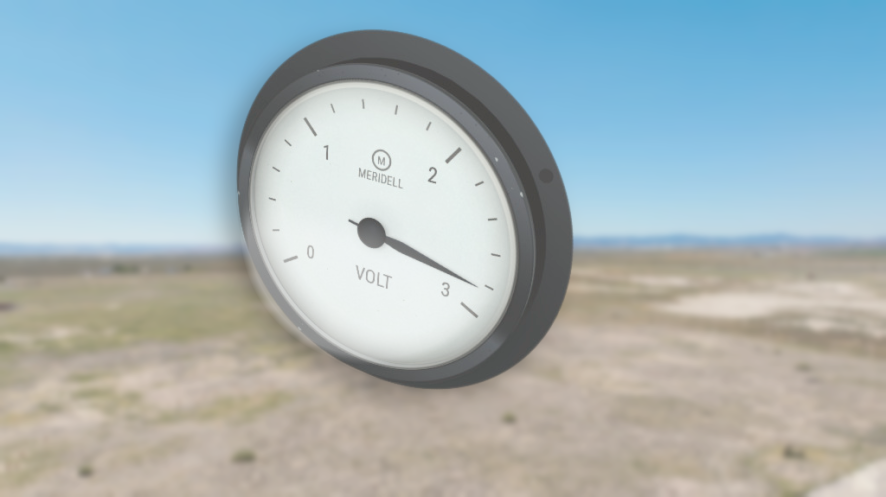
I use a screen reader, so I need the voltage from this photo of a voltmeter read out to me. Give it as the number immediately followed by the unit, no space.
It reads 2.8V
